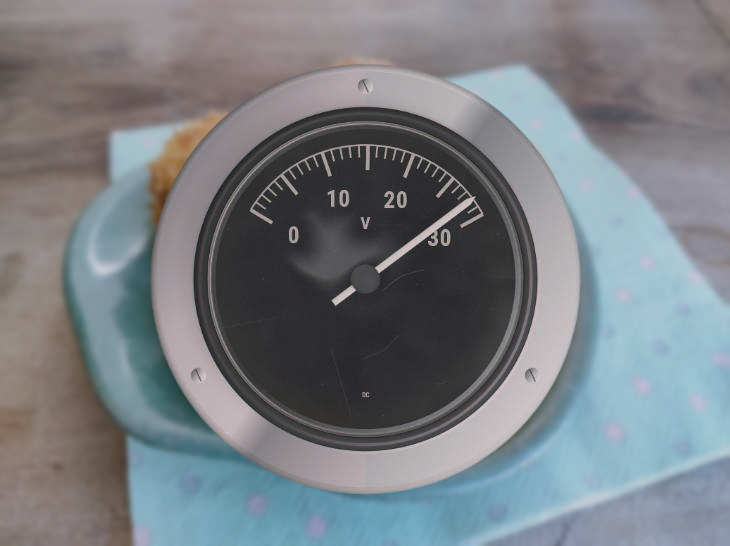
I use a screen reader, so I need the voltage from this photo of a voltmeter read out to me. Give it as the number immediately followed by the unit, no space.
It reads 28V
